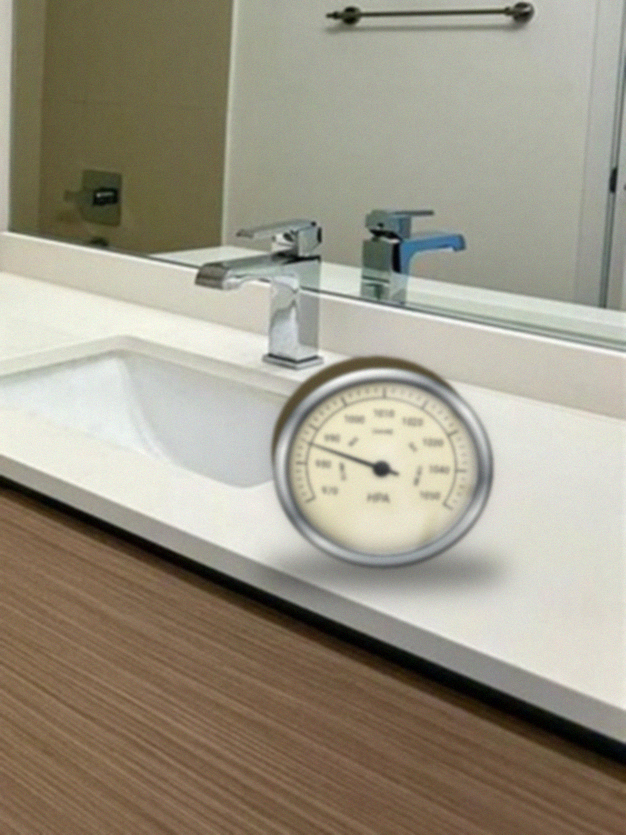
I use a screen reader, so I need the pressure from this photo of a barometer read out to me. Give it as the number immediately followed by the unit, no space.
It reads 986hPa
